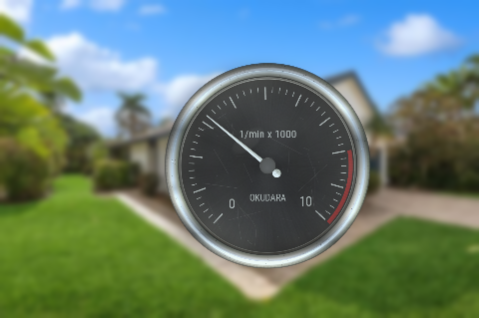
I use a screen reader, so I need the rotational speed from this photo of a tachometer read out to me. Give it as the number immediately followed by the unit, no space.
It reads 3200rpm
